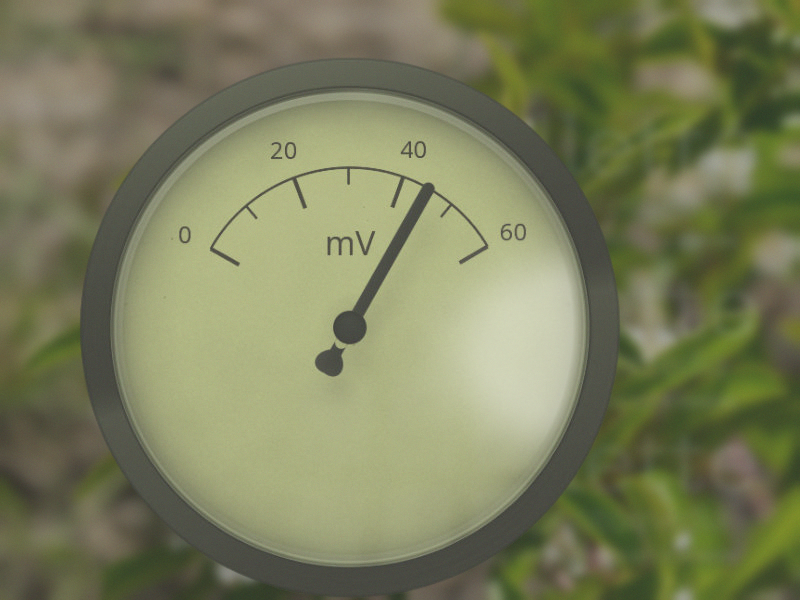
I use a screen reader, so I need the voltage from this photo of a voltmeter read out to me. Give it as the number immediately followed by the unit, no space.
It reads 45mV
